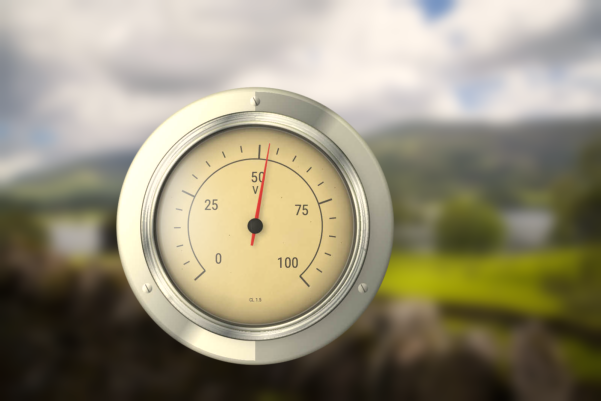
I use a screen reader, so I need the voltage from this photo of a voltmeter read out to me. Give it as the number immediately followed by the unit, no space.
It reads 52.5V
